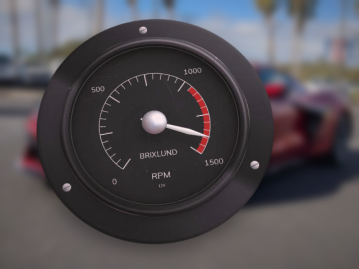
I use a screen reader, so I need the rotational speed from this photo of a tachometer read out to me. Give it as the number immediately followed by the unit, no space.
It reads 1400rpm
